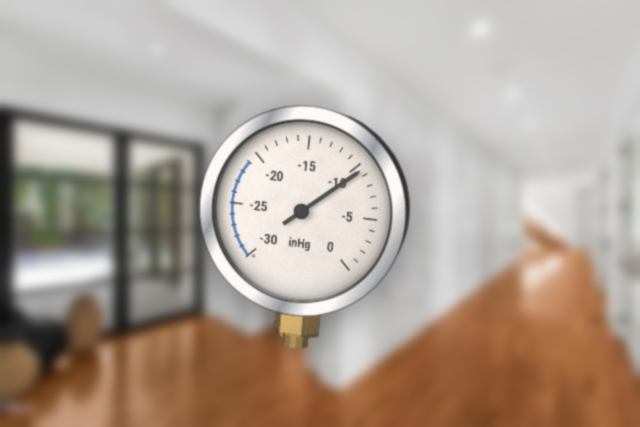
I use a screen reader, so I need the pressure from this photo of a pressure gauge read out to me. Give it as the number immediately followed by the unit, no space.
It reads -9.5inHg
